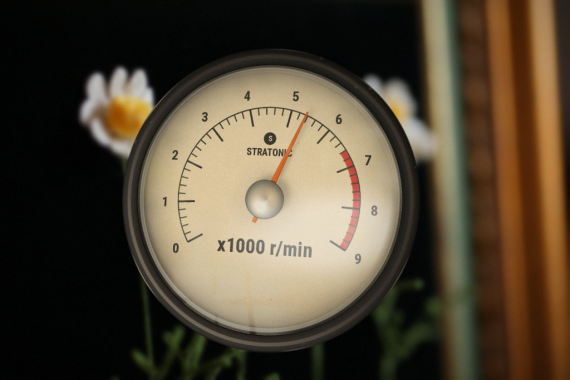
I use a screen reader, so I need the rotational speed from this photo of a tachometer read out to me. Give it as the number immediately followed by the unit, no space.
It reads 5400rpm
